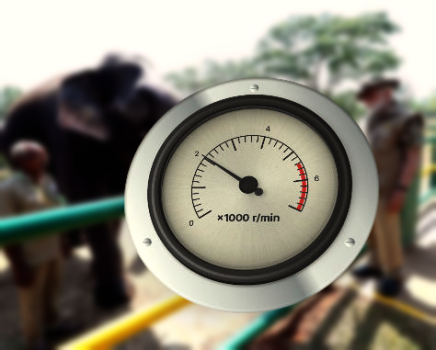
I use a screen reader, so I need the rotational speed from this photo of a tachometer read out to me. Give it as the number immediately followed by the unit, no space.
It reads 2000rpm
